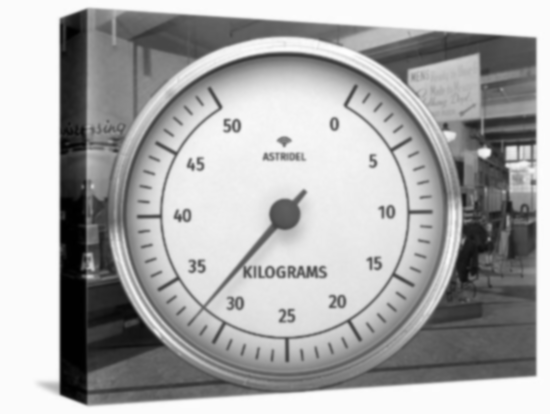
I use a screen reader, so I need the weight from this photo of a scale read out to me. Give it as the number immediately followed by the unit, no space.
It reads 32kg
